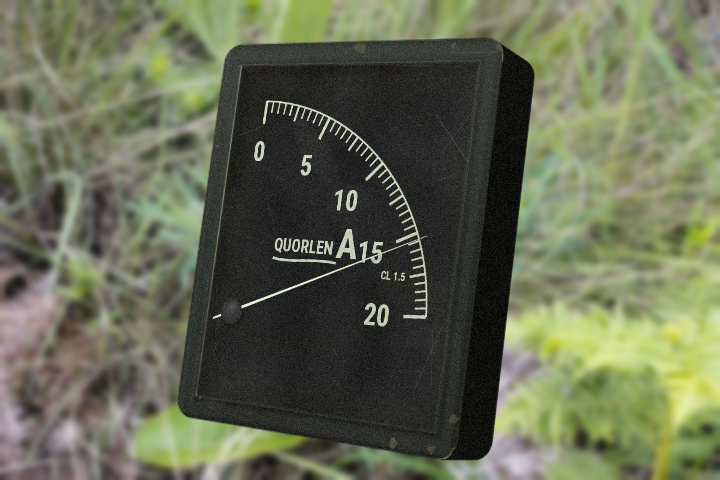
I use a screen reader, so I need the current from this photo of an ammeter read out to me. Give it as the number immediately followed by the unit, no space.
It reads 15.5A
